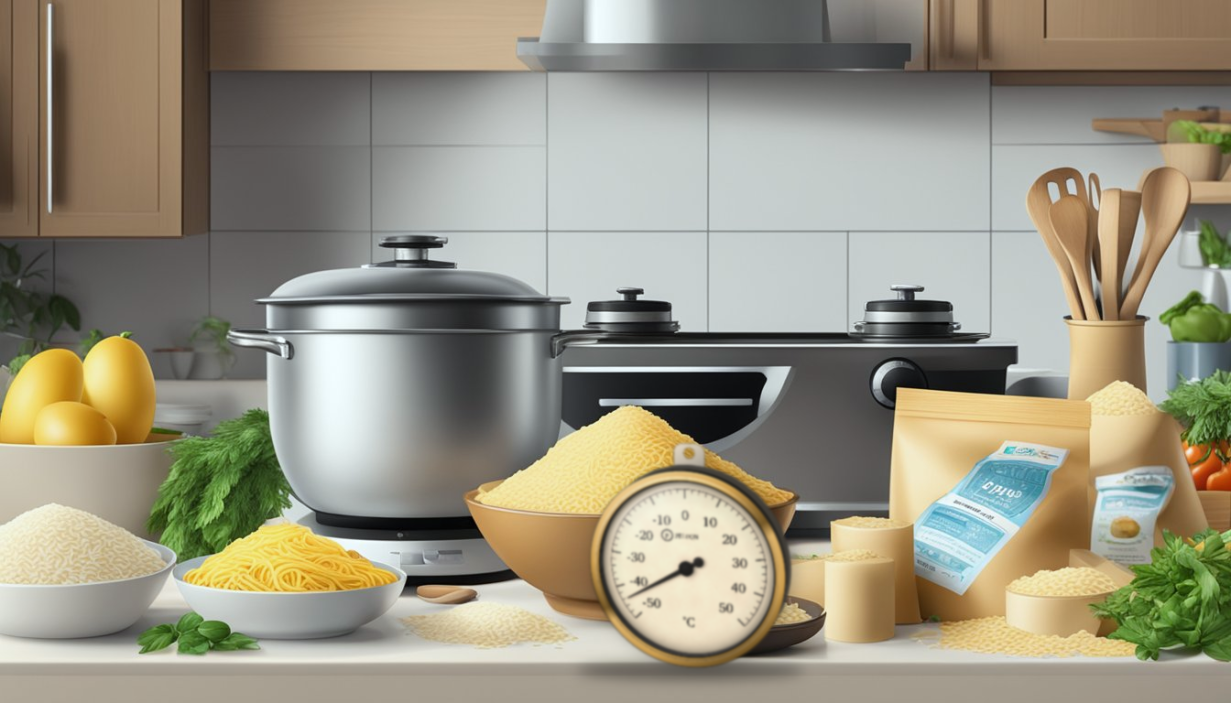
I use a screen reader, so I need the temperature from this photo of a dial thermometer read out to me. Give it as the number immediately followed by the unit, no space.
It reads -44°C
